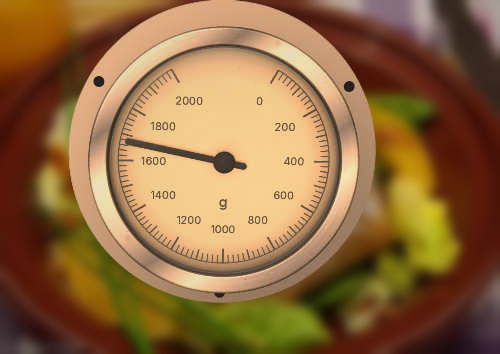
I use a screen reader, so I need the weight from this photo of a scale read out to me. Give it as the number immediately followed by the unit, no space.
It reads 1680g
